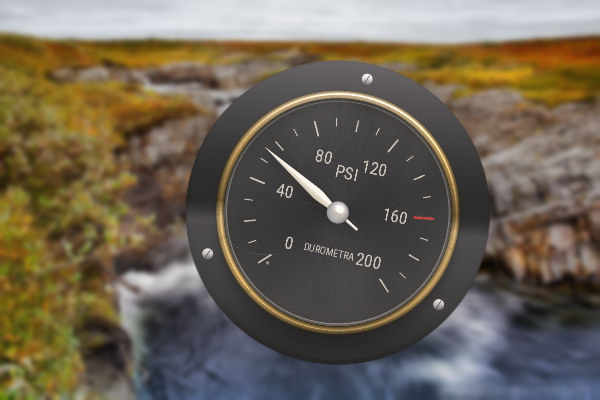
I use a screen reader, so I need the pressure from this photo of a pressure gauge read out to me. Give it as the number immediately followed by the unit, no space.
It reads 55psi
